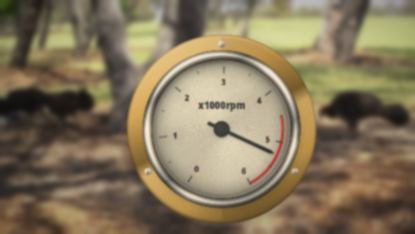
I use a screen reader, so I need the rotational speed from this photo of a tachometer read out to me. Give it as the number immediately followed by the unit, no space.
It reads 5250rpm
